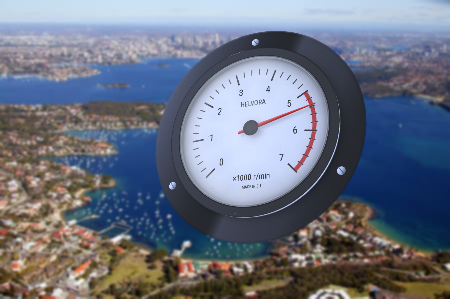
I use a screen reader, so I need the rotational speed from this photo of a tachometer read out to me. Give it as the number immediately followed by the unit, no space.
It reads 5400rpm
